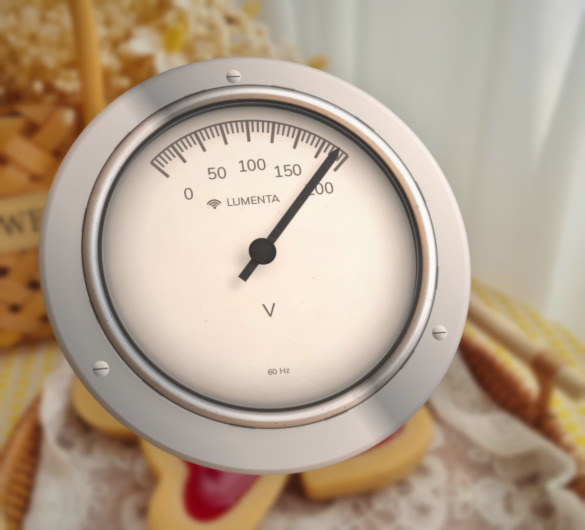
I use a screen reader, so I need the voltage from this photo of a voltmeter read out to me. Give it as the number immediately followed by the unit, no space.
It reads 190V
